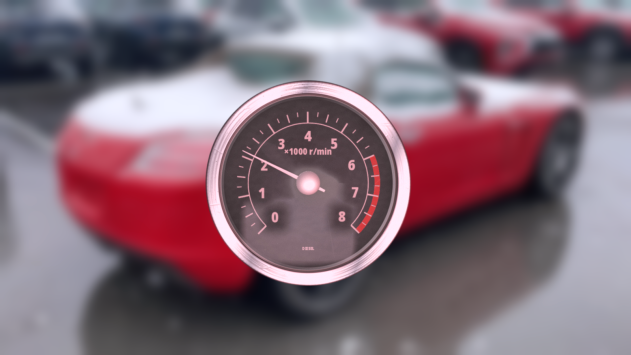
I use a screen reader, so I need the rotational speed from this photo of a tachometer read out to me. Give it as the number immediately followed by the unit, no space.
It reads 2125rpm
